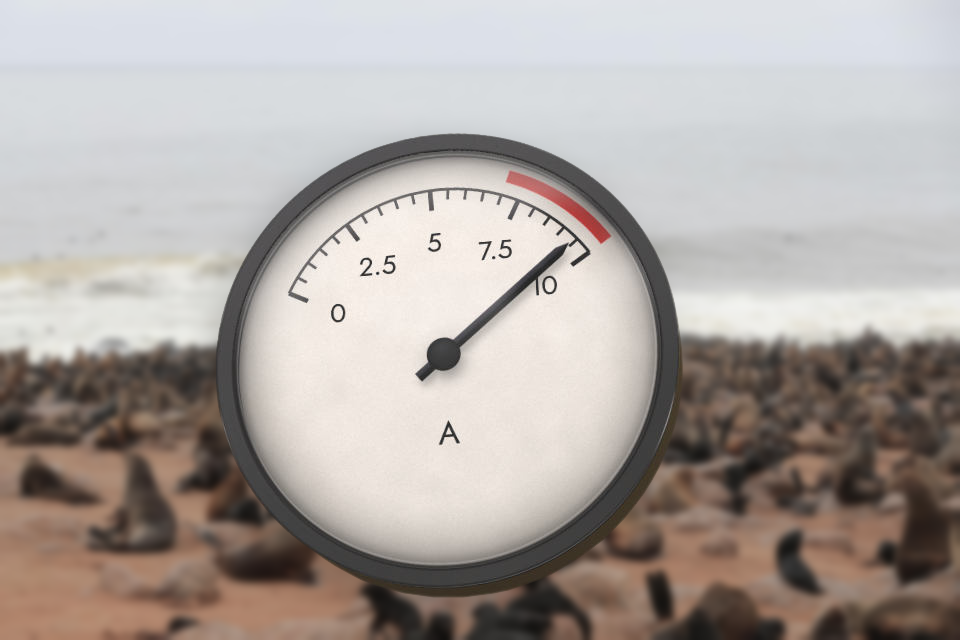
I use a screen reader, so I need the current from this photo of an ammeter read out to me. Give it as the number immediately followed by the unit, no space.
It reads 9.5A
